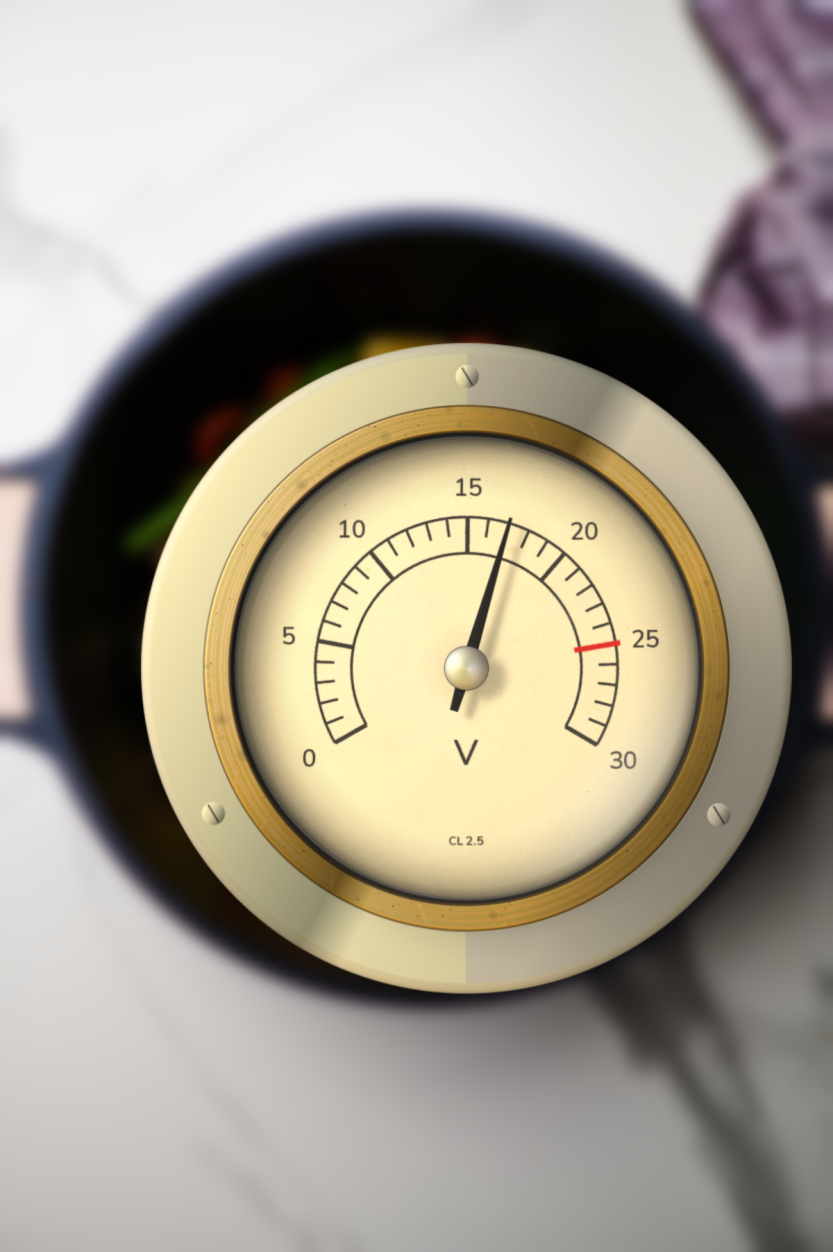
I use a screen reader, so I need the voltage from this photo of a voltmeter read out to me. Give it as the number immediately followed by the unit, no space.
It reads 17V
